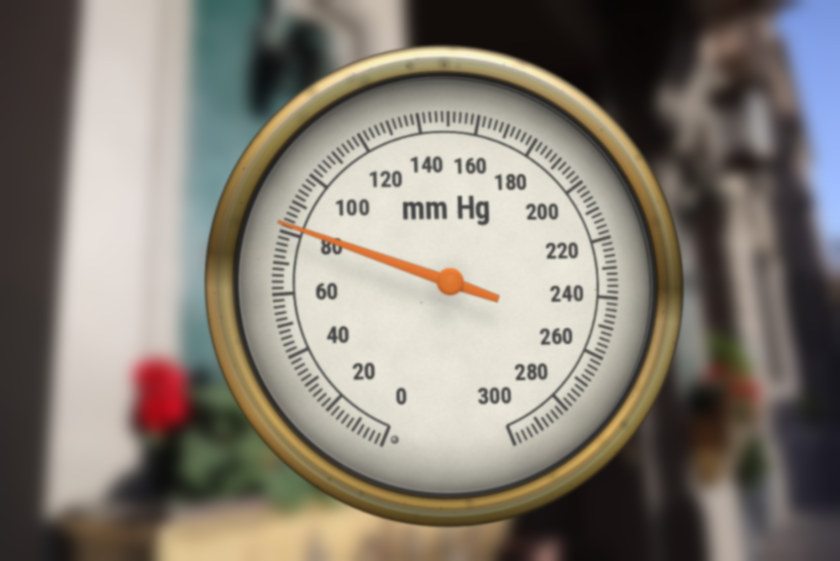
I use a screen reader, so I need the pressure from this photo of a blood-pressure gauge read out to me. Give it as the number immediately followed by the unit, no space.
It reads 82mmHg
